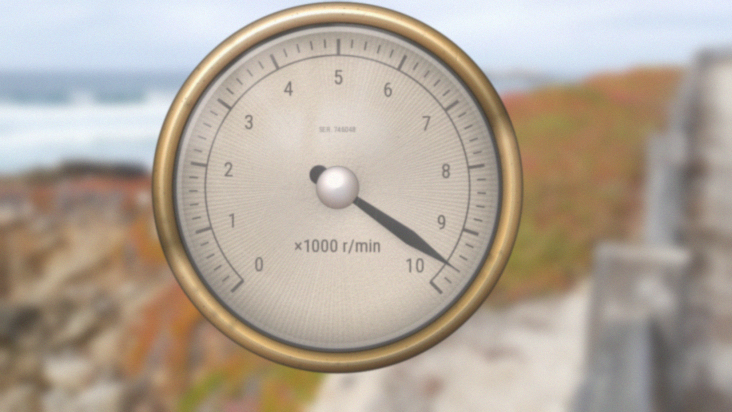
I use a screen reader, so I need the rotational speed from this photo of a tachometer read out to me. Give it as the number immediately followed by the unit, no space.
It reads 9600rpm
